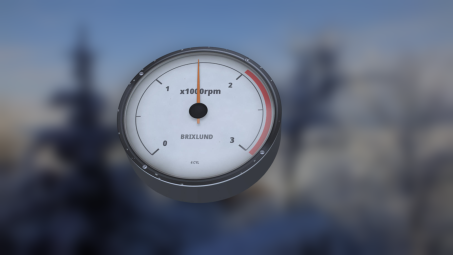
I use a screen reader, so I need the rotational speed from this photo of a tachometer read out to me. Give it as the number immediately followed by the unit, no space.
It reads 1500rpm
